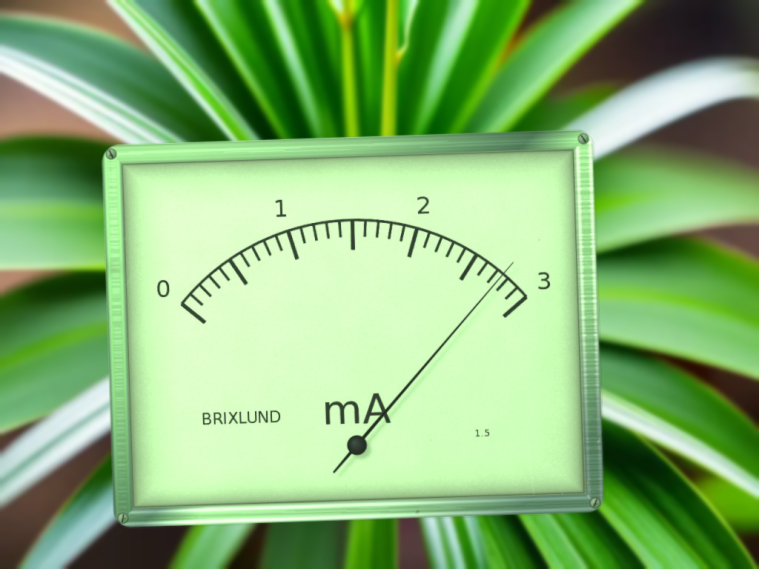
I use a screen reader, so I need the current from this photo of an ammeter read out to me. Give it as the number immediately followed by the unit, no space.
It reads 2.75mA
